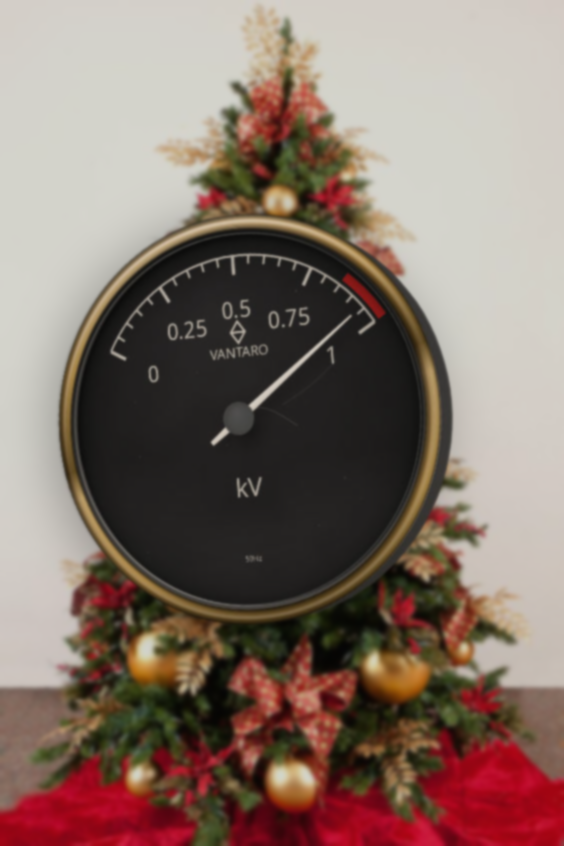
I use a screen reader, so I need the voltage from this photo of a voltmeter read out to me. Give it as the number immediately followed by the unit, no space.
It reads 0.95kV
